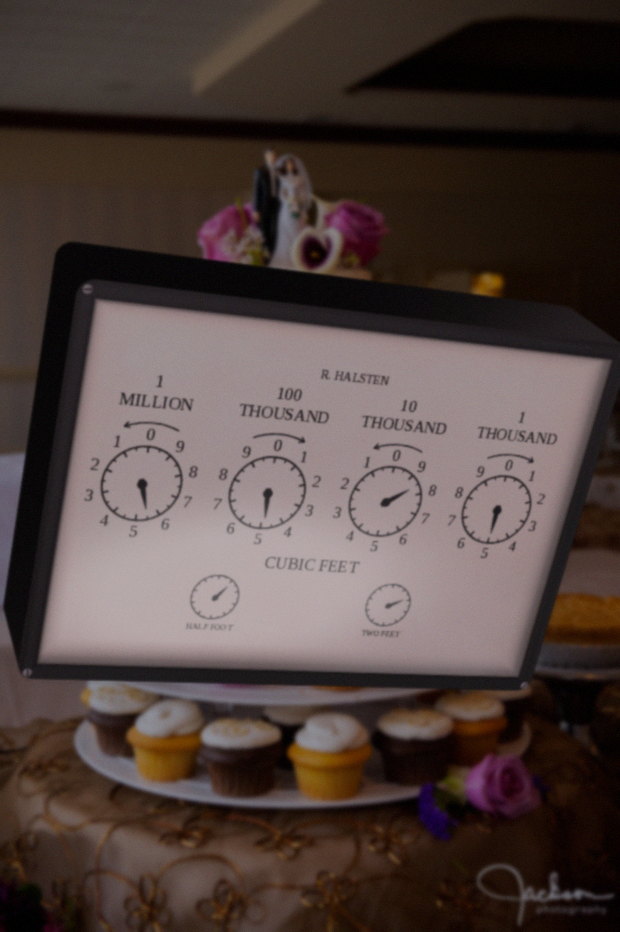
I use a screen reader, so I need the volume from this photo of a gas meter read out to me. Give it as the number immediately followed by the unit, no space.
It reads 548500ft³
